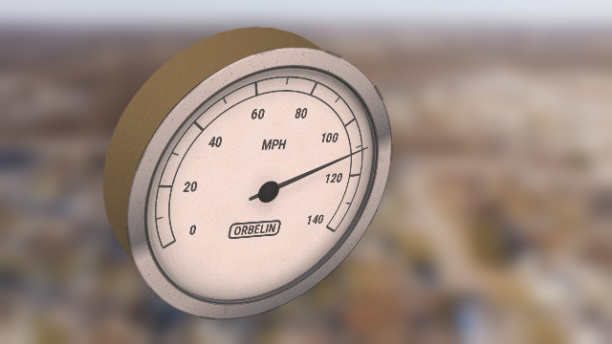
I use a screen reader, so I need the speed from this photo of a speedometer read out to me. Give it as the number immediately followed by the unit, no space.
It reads 110mph
